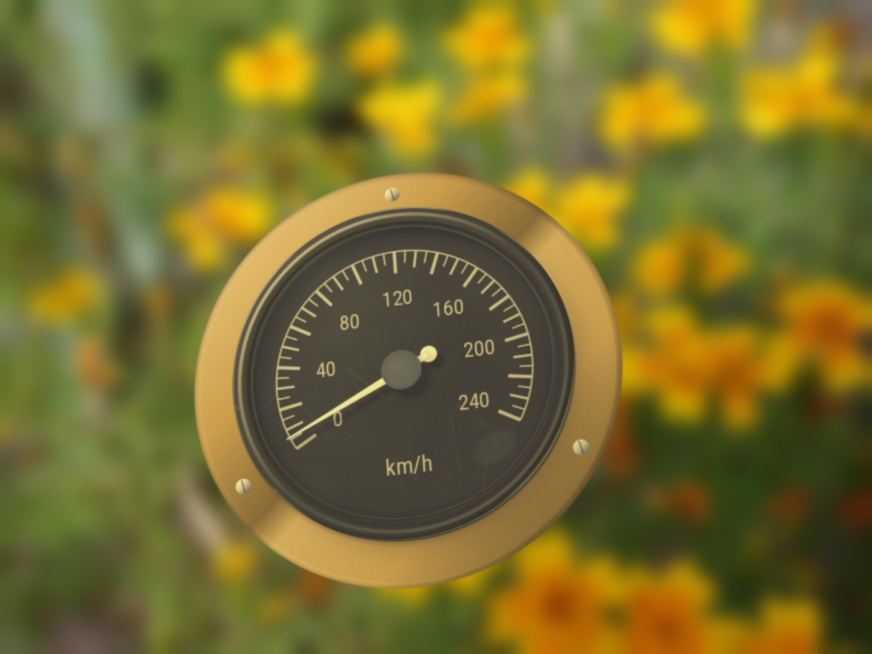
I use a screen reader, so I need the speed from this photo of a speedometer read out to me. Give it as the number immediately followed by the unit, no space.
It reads 5km/h
